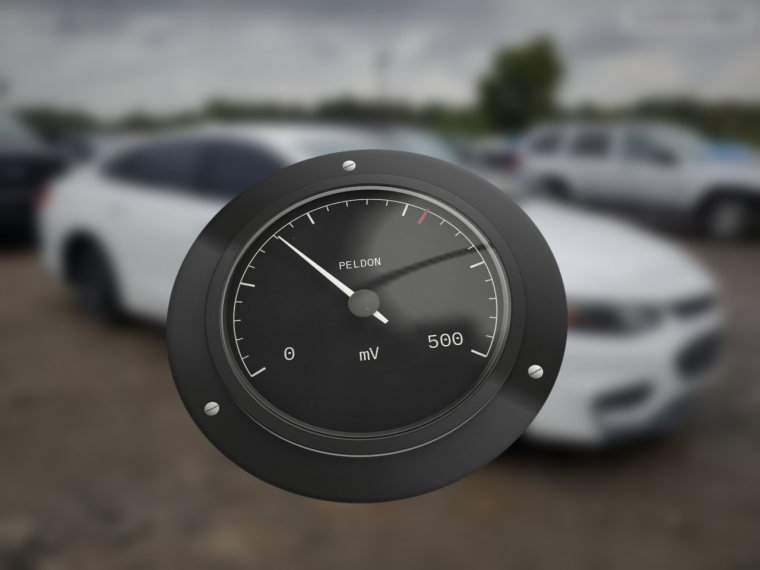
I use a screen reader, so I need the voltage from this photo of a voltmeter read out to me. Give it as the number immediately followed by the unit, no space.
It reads 160mV
